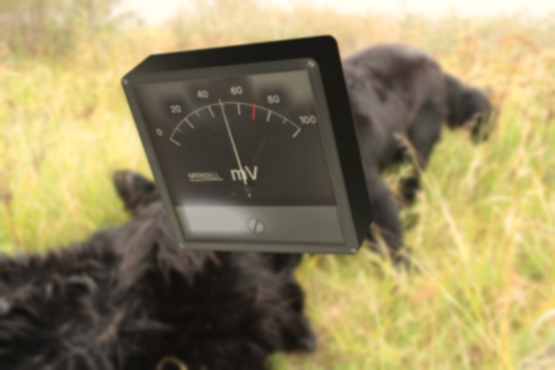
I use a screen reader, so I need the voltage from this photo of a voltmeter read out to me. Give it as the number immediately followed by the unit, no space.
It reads 50mV
